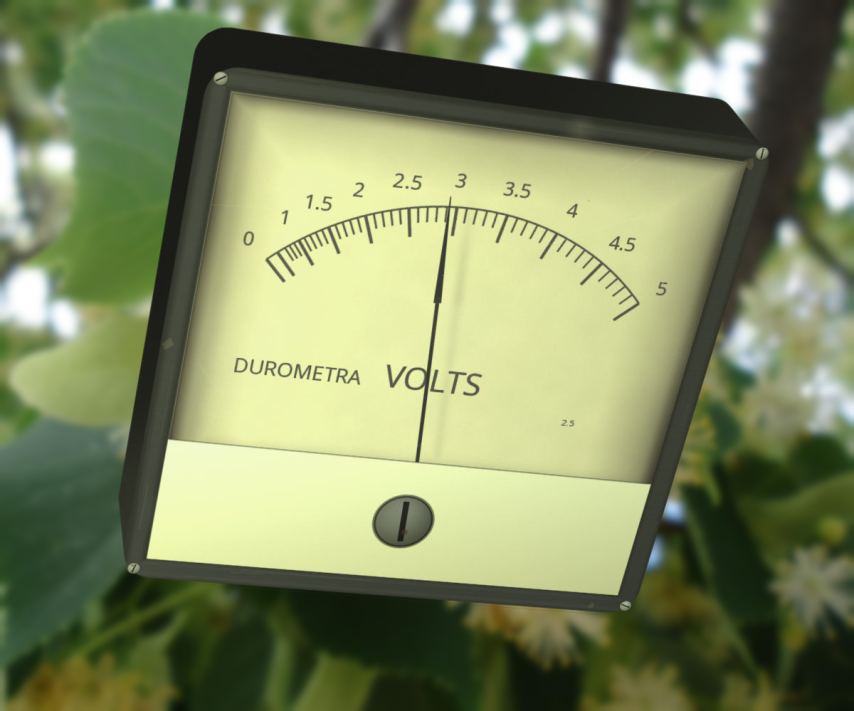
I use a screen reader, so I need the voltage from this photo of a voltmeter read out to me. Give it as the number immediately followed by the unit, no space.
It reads 2.9V
